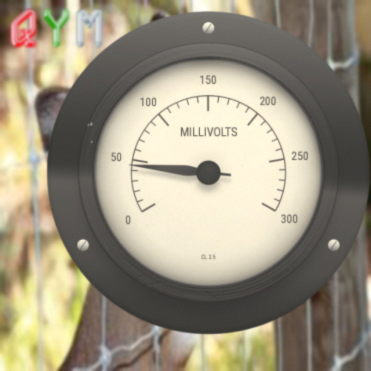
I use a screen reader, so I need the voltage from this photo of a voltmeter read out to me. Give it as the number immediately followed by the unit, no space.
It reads 45mV
